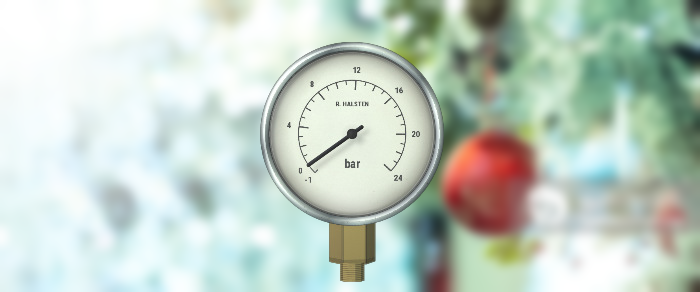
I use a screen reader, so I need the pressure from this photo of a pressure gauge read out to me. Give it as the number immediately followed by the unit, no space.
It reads 0bar
